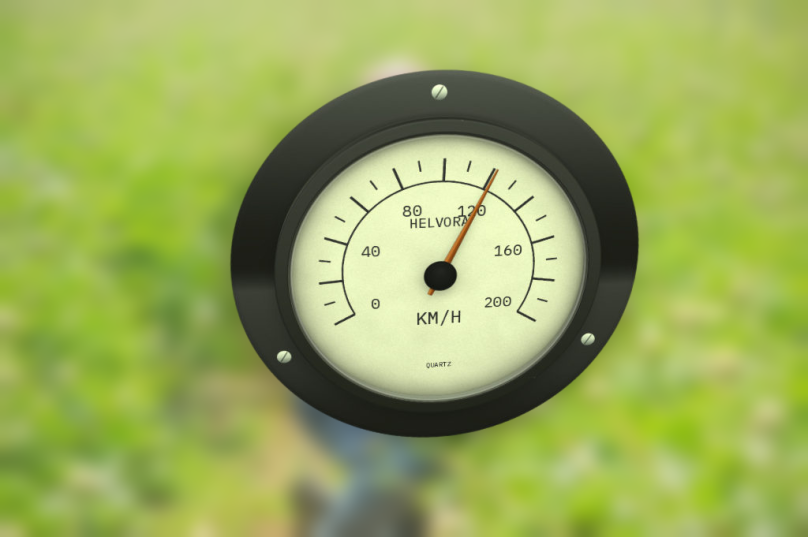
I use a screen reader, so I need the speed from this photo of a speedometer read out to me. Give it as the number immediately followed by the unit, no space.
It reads 120km/h
